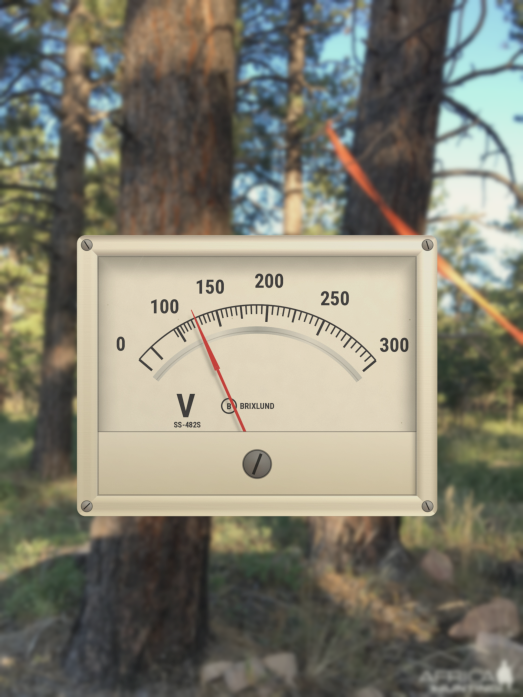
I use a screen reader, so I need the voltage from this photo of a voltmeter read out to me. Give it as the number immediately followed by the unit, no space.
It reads 125V
